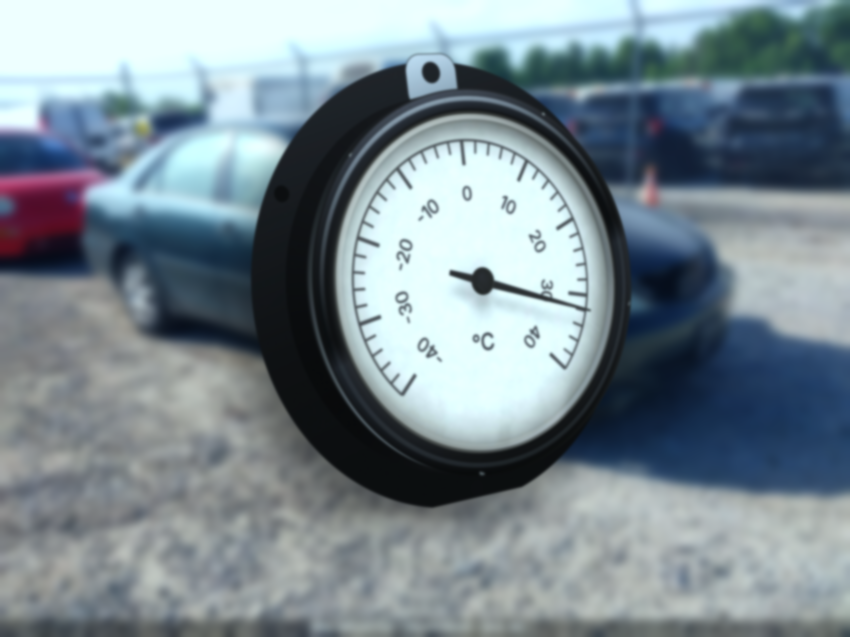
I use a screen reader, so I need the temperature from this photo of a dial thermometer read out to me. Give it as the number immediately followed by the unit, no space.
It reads 32°C
